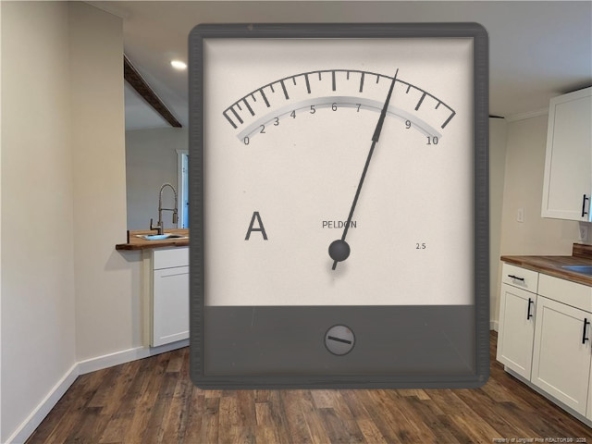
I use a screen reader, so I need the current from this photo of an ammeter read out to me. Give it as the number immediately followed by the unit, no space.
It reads 8A
